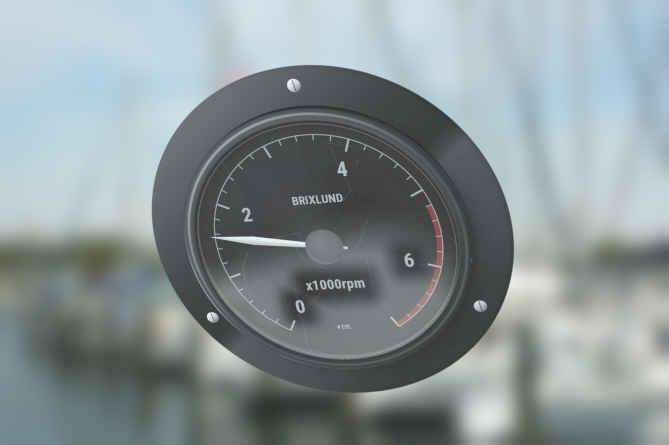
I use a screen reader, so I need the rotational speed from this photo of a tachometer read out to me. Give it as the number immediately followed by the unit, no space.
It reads 1600rpm
